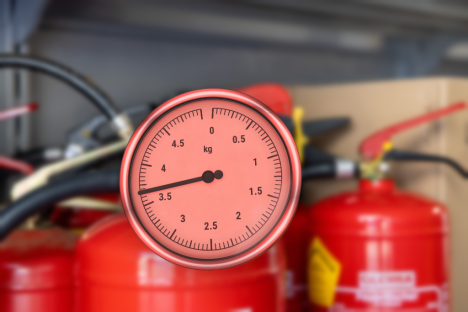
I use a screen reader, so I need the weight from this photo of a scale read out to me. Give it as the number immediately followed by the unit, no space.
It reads 3.65kg
